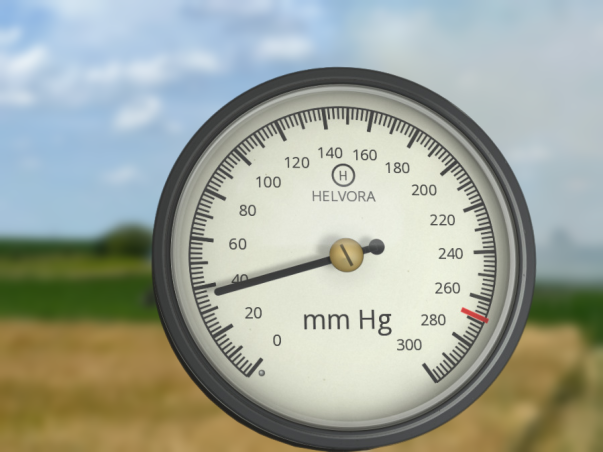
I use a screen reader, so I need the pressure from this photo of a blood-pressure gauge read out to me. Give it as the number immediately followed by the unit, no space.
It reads 36mmHg
